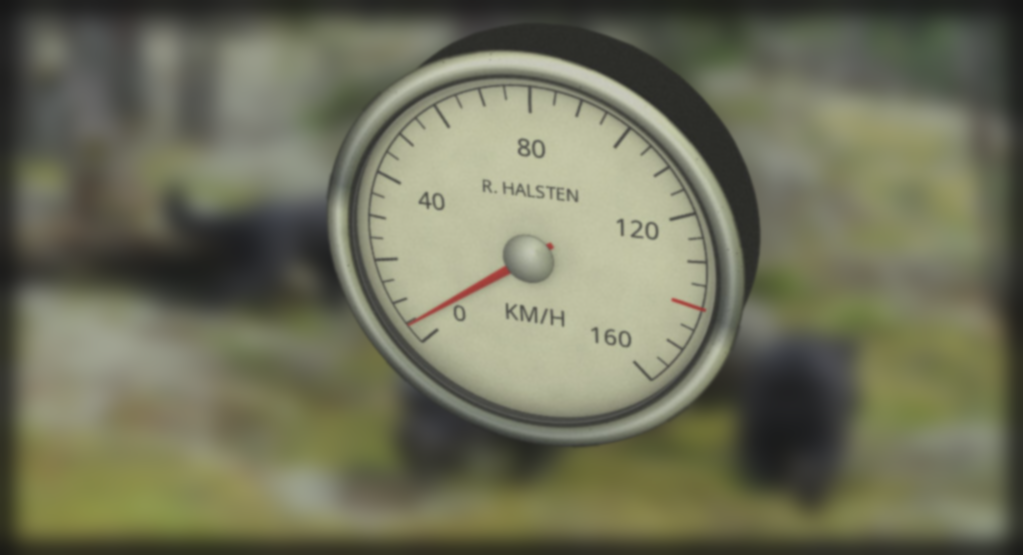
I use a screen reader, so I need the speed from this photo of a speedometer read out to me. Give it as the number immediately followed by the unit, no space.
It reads 5km/h
